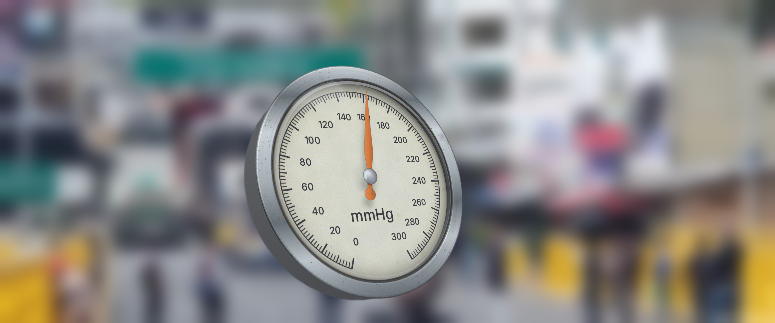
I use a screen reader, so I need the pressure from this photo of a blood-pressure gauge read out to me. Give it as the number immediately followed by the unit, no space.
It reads 160mmHg
